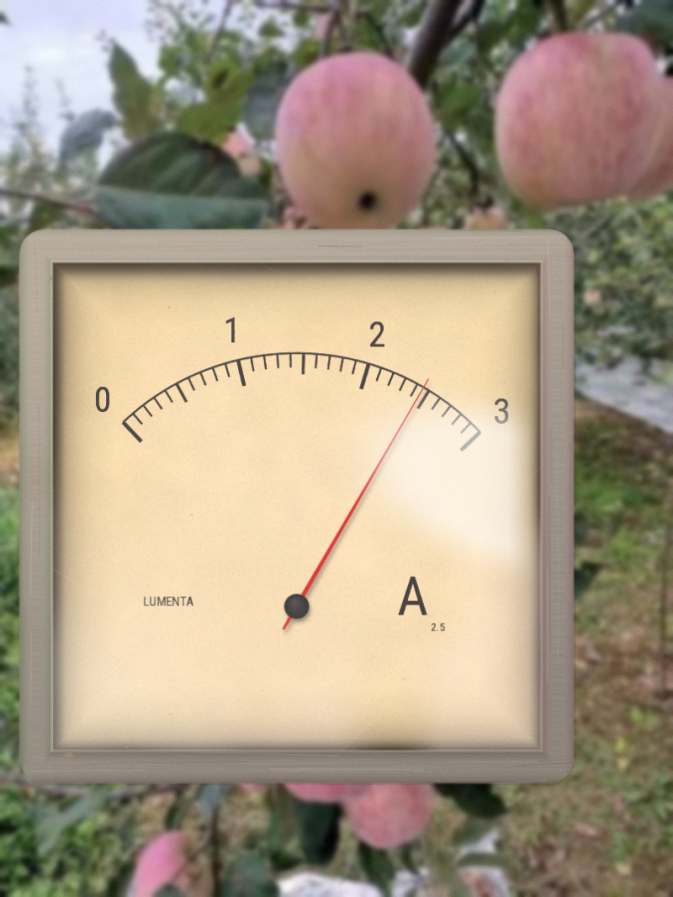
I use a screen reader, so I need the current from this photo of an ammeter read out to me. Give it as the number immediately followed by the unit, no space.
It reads 2.45A
